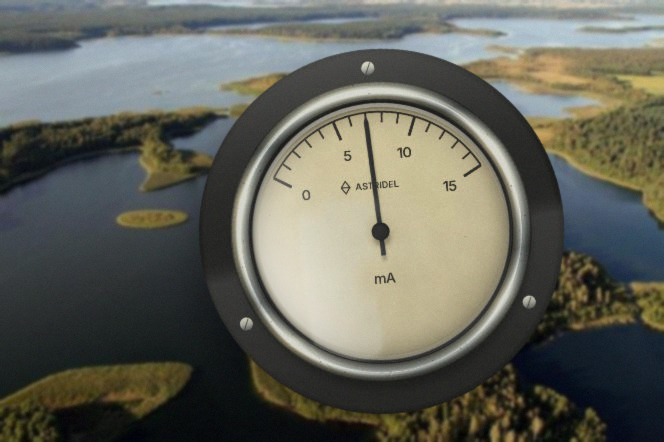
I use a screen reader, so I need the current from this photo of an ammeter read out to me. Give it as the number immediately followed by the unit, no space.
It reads 7mA
